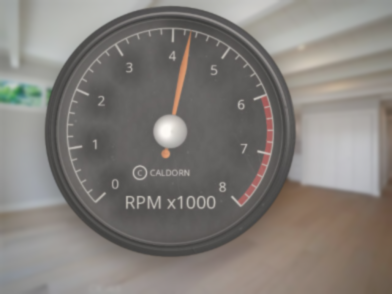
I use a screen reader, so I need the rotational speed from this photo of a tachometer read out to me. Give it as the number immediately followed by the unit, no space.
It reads 4300rpm
